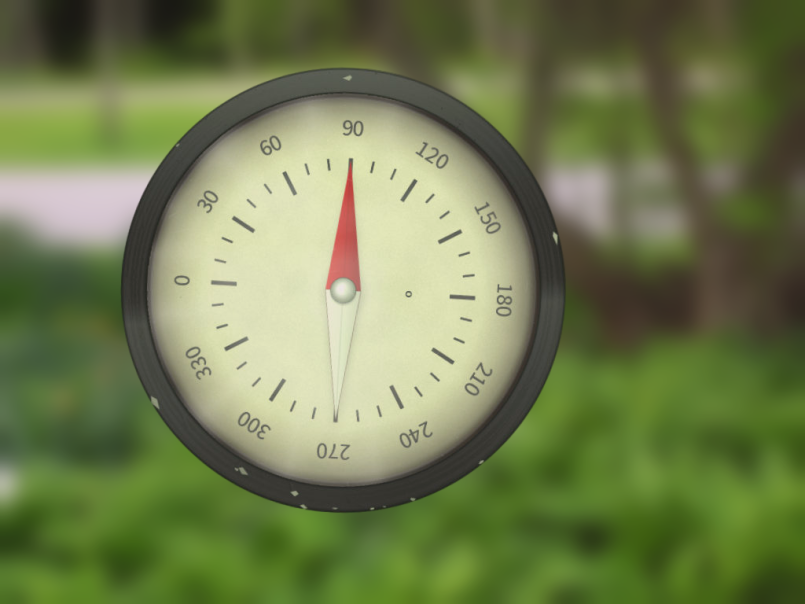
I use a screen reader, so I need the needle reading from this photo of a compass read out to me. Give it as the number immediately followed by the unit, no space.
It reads 90°
